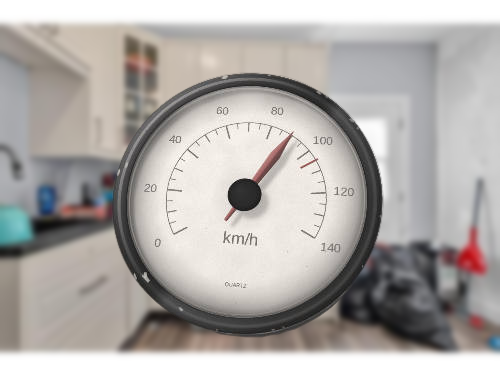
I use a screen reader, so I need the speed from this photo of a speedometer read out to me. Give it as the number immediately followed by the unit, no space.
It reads 90km/h
